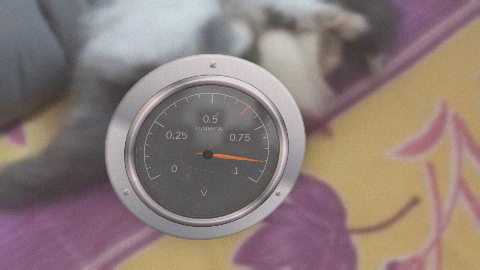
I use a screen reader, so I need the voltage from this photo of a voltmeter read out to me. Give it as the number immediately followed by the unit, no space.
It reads 0.9V
